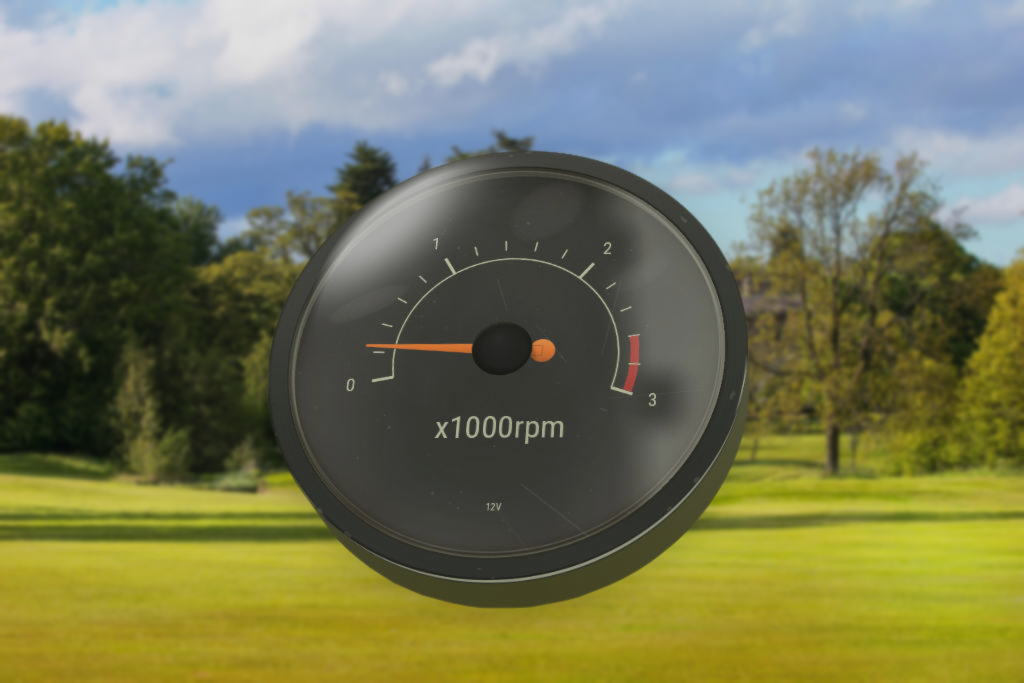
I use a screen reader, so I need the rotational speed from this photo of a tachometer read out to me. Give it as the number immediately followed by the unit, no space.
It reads 200rpm
